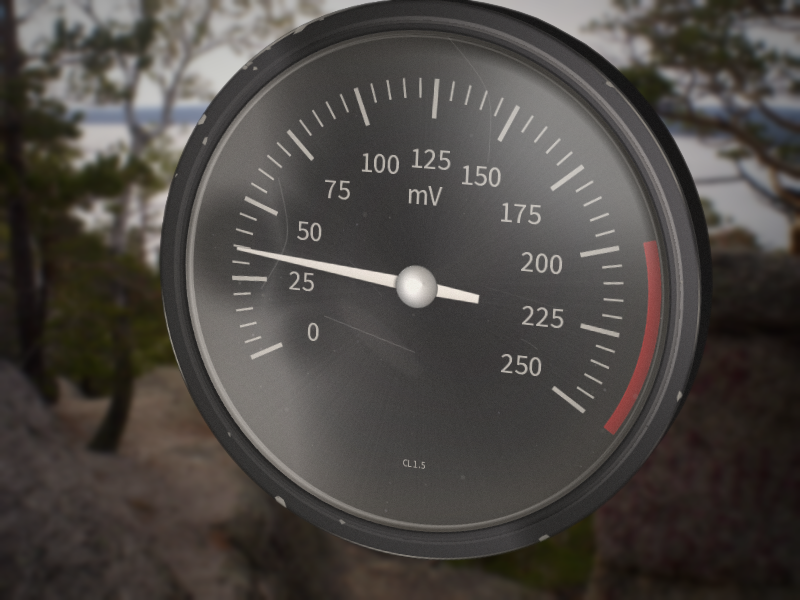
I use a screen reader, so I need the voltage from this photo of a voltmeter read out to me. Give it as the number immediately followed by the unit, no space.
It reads 35mV
